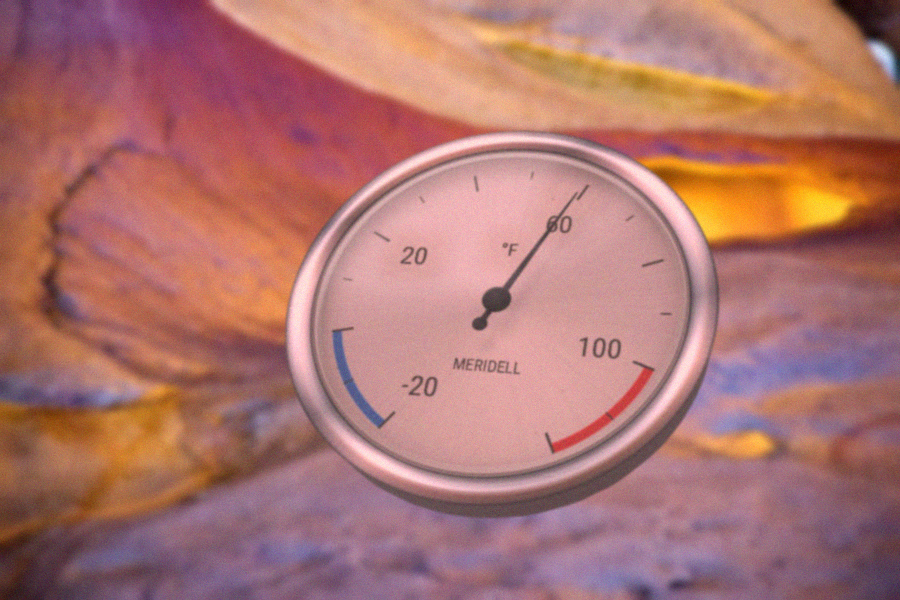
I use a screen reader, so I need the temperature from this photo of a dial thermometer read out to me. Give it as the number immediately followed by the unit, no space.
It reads 60°F
